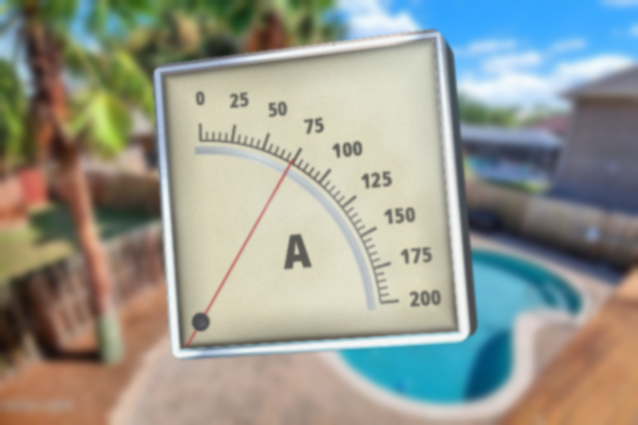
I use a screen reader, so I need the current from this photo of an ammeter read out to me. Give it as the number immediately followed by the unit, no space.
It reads 75A
